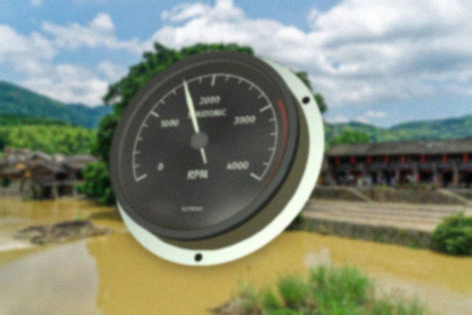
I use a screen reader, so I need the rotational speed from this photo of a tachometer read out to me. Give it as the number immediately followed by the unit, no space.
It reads 1600rpm
